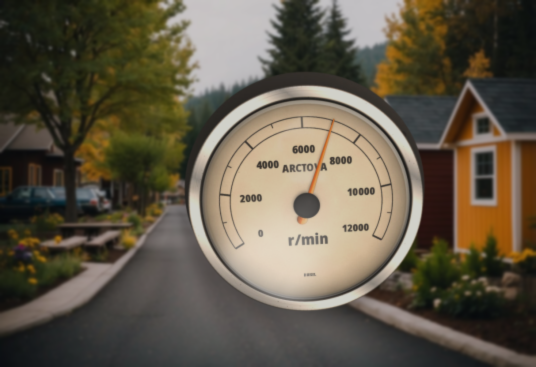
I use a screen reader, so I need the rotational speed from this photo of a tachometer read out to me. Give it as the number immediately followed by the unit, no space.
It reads 7000rpm
